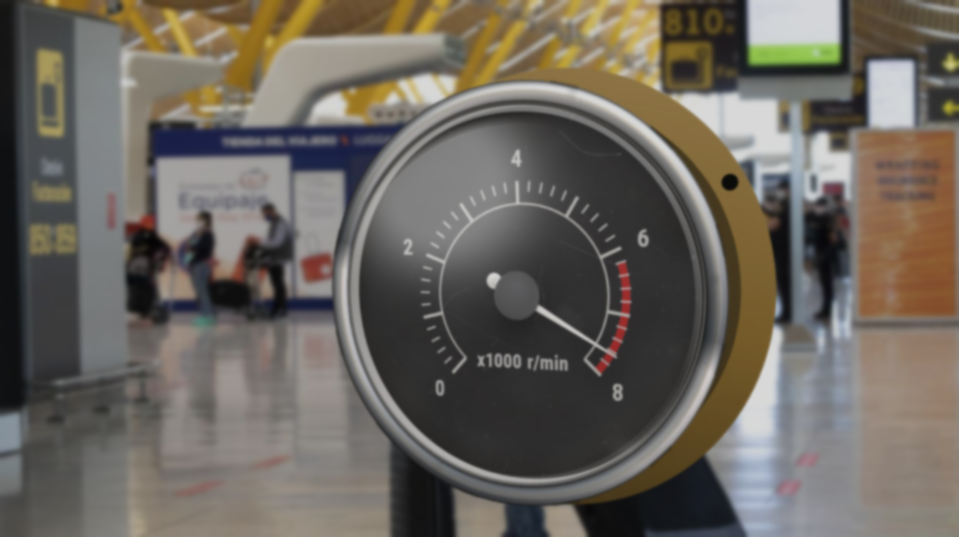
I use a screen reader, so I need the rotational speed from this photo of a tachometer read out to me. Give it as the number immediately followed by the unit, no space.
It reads 7600rpm
